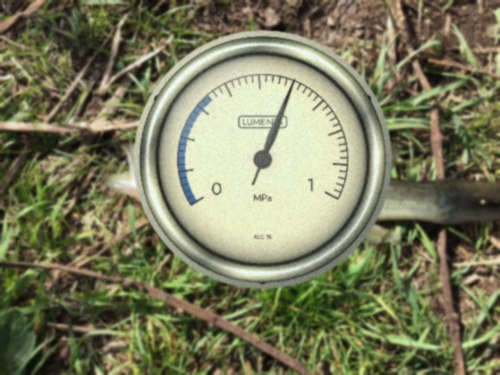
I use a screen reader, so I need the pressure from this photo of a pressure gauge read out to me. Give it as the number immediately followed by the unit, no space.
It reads 0.6MPa
